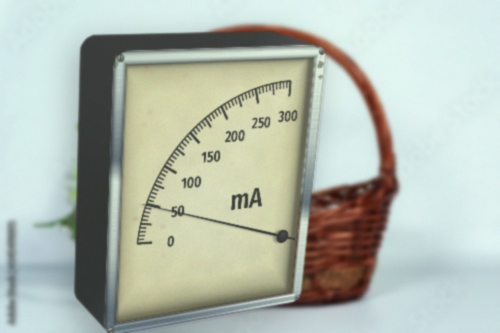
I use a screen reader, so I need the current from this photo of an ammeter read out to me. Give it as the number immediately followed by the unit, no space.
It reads 50mA
